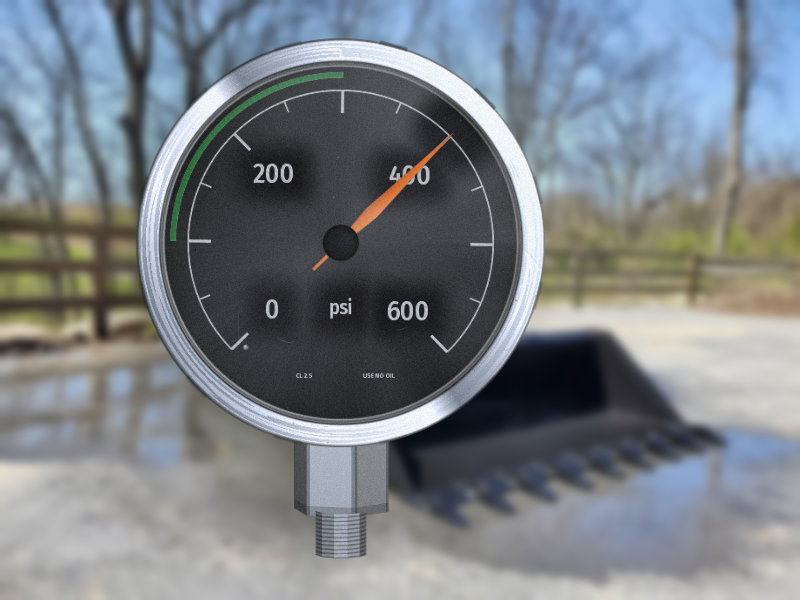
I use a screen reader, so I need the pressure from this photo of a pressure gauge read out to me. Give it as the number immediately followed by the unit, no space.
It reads 400psi
